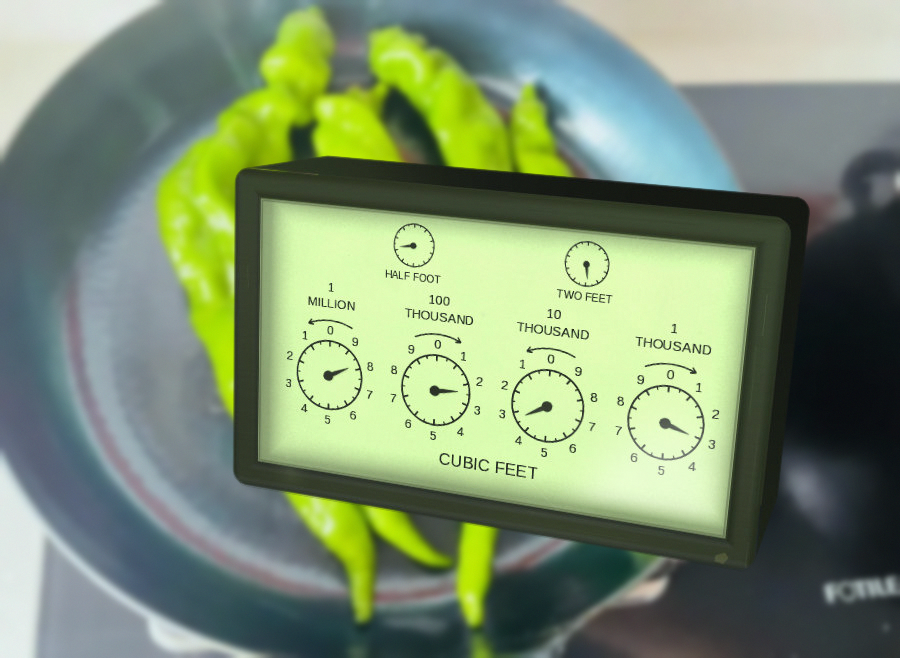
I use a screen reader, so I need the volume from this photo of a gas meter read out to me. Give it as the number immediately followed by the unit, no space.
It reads 823300ft³
